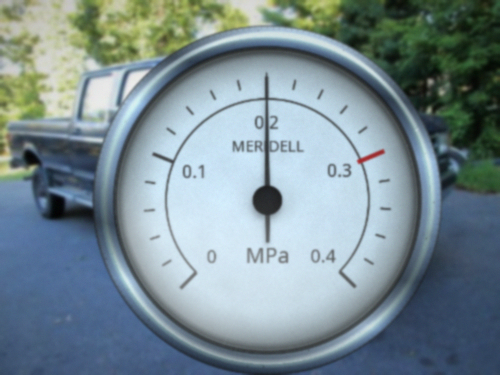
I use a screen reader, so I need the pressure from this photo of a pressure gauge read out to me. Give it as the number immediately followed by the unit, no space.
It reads 0.2MPa
